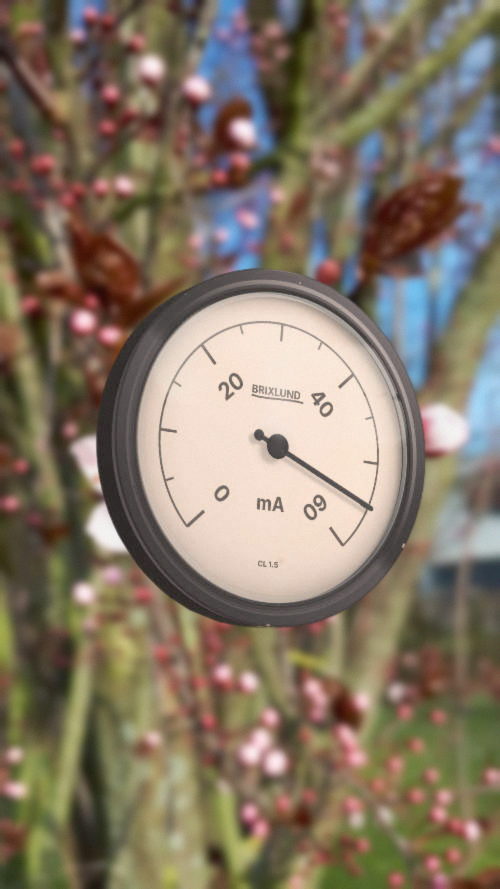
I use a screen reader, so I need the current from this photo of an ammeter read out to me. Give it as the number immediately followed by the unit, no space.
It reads 55mA
